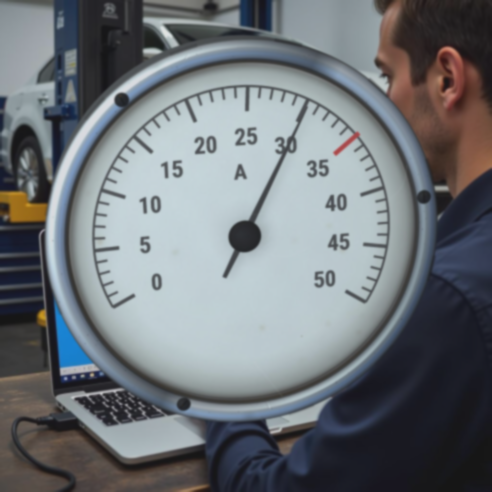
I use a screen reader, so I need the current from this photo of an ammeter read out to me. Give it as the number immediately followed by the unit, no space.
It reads 30A
